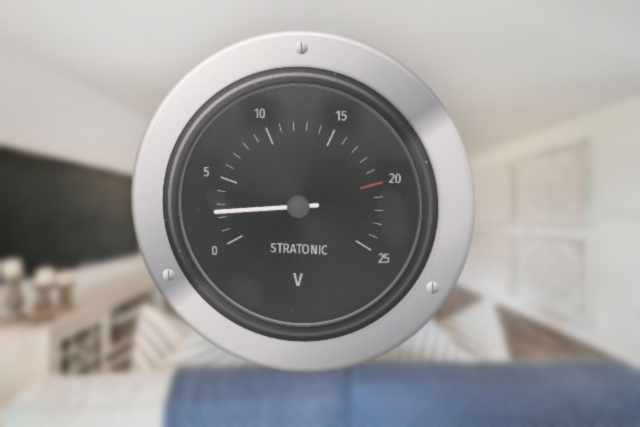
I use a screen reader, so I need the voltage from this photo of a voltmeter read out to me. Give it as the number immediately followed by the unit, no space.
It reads 2.5V
